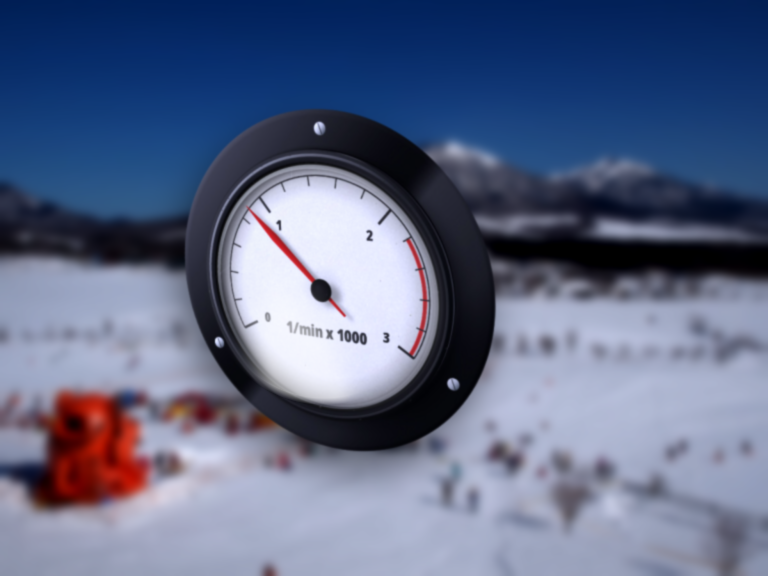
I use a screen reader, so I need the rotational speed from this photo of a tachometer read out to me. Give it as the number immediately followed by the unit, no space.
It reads 900rpm
